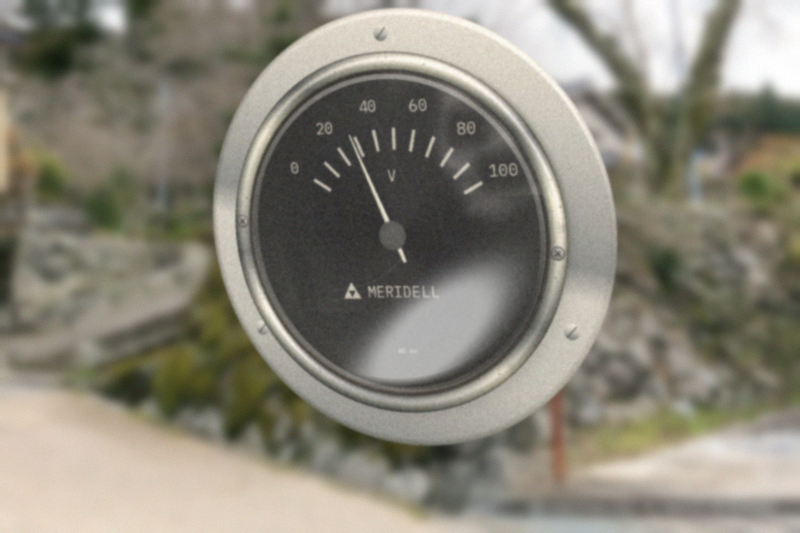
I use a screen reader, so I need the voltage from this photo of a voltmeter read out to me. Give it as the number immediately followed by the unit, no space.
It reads 30V
